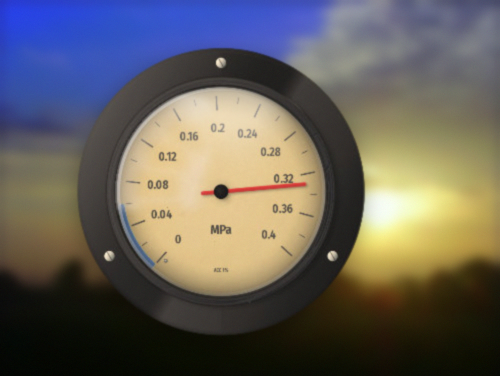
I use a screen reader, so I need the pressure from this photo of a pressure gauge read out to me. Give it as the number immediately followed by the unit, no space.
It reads 0.33MPa
